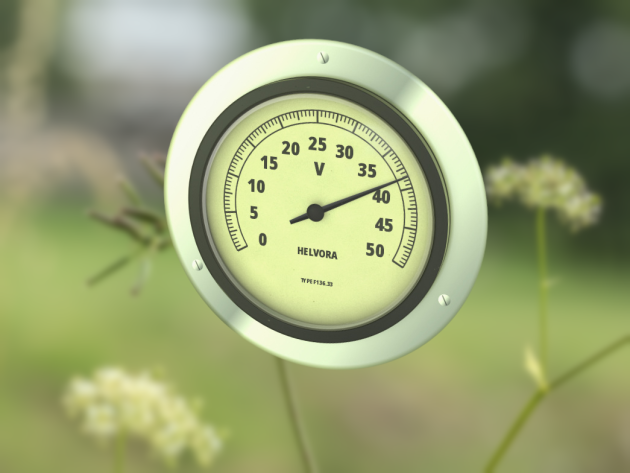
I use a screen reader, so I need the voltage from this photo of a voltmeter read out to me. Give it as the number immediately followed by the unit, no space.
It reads 38.5V
